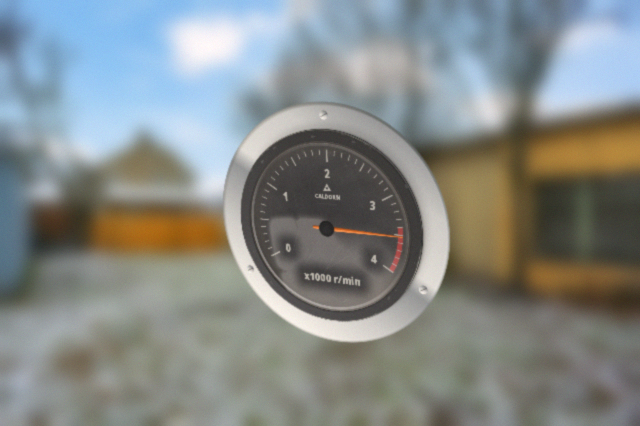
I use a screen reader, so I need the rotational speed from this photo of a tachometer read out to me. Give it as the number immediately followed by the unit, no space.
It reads 3500rpm
